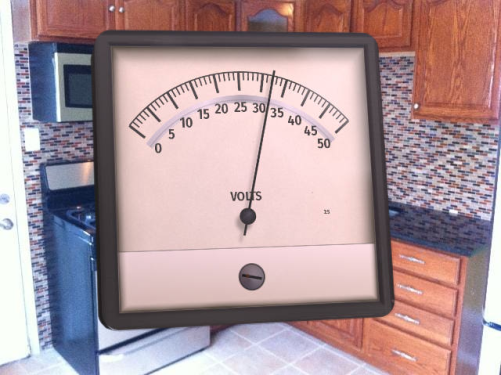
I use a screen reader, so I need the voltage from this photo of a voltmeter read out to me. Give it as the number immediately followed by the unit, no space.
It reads 32V
